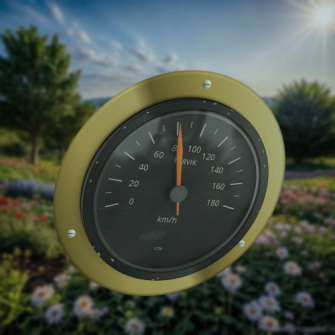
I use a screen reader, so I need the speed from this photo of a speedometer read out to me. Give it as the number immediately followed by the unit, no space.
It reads 80km/h
